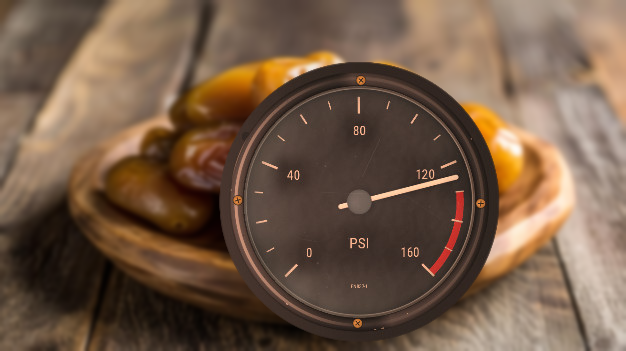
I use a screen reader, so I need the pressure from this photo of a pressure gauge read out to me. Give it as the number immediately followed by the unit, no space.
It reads 125psi
